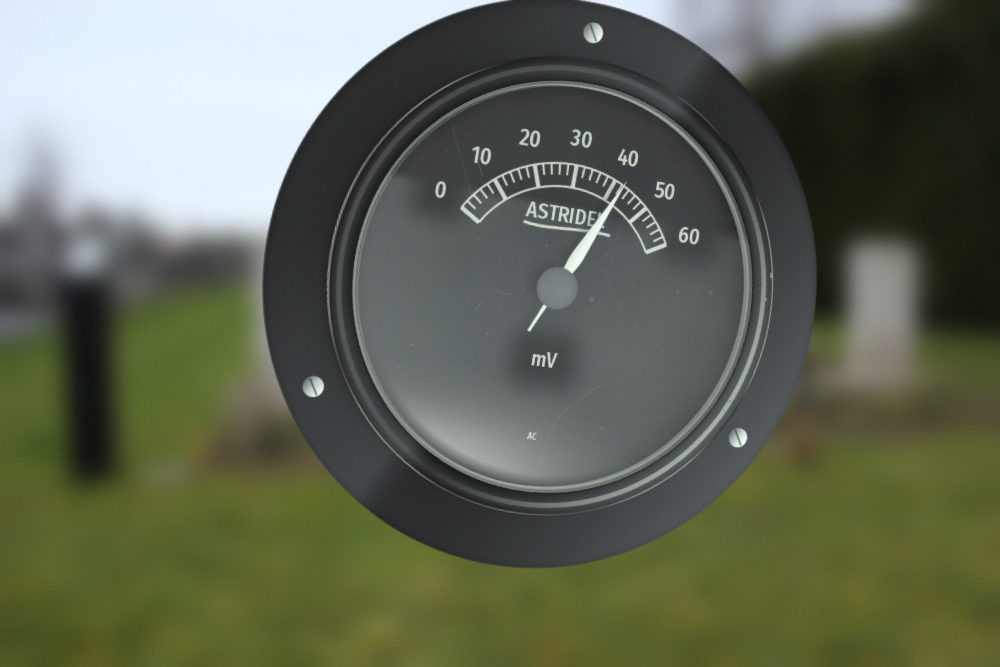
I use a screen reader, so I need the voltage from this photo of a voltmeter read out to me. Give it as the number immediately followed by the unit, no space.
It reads 42mV
